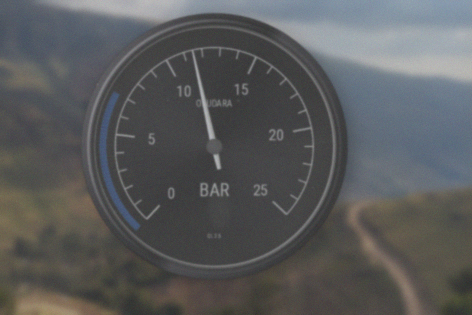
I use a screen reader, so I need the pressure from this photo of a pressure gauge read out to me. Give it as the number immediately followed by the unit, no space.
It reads 11.5bar
